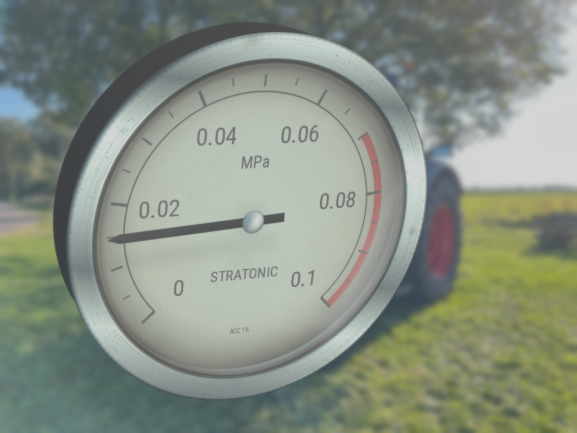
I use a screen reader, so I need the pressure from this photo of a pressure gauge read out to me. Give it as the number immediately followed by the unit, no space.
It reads 0.015MPa
